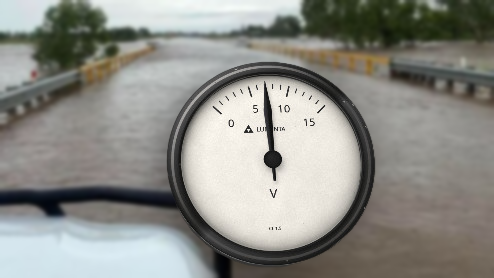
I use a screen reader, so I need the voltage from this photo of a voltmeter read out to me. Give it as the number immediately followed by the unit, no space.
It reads 7V
